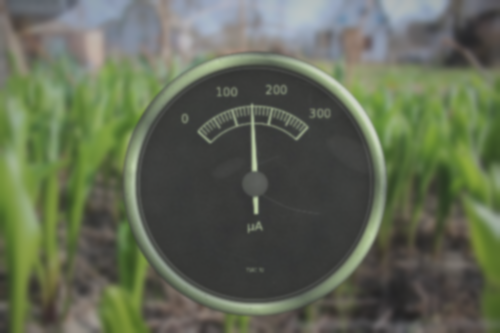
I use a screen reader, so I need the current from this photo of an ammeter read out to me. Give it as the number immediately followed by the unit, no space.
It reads 150µA
